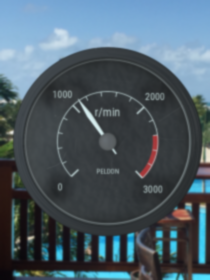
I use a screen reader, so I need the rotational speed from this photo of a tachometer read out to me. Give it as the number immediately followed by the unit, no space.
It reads 1100rpm
